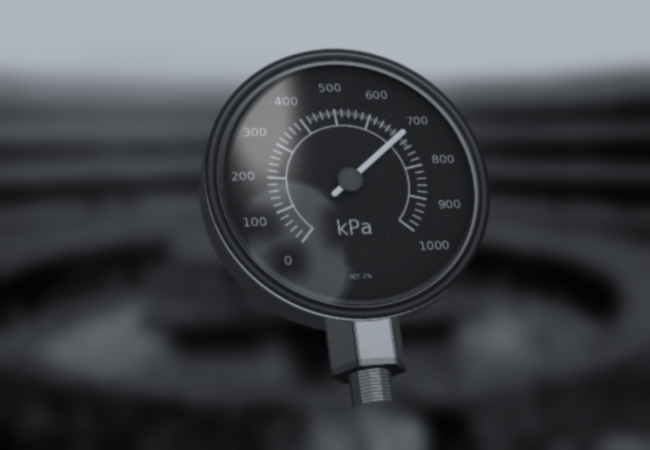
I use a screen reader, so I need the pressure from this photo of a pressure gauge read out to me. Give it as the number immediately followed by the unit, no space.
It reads 700kPa
